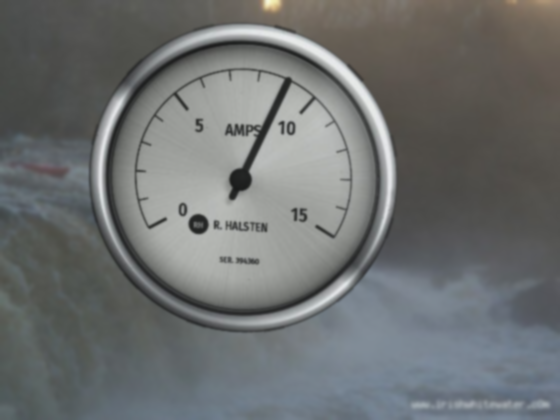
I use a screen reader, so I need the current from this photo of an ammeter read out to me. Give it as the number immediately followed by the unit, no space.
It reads 9A
